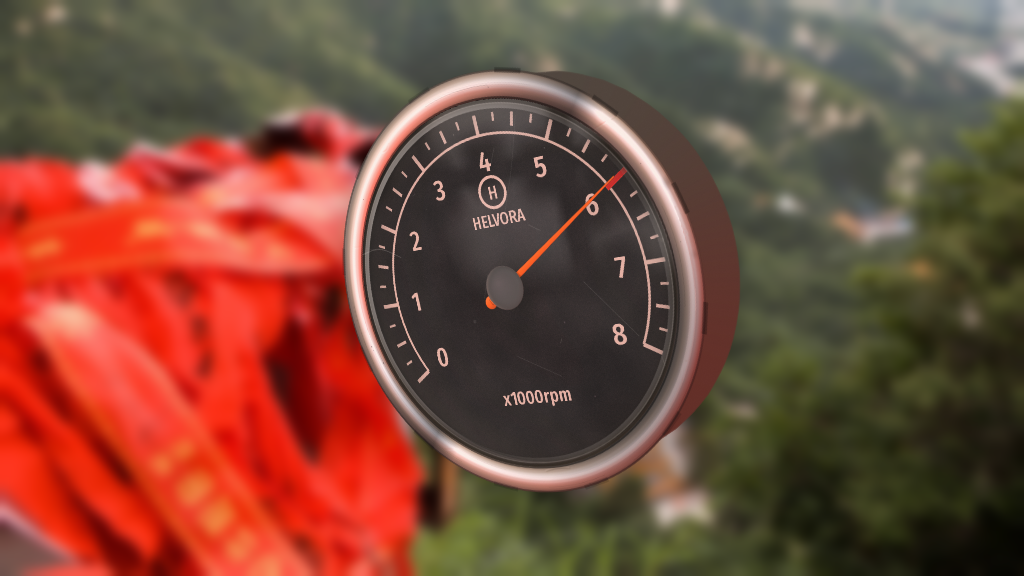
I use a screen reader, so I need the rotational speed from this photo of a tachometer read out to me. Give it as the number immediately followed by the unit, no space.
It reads 6000rpm
